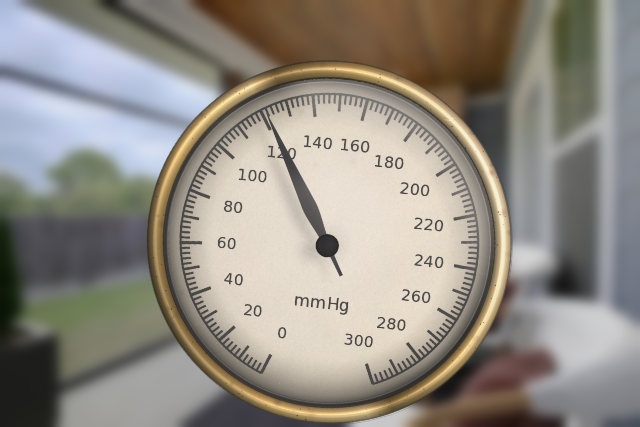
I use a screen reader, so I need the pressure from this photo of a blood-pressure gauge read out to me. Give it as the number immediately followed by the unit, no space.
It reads 122mmHg
